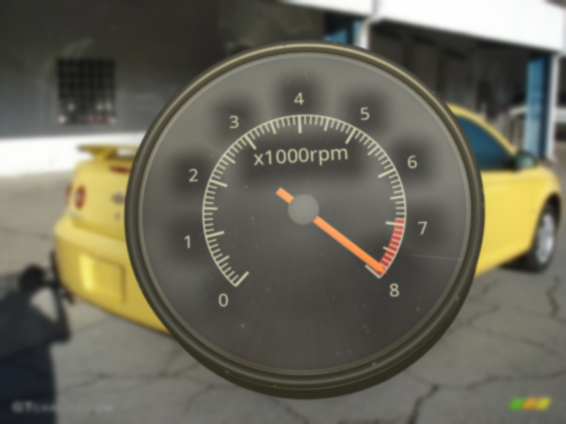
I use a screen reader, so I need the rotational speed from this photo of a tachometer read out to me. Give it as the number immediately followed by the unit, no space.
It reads 7900rpm
